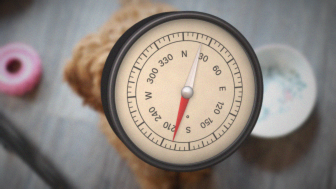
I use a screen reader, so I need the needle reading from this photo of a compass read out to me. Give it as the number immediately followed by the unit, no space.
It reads 200°
